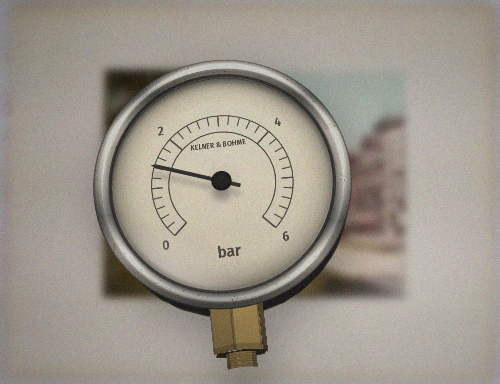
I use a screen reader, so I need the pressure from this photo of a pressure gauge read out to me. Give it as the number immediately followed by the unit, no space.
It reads 1.4bar
